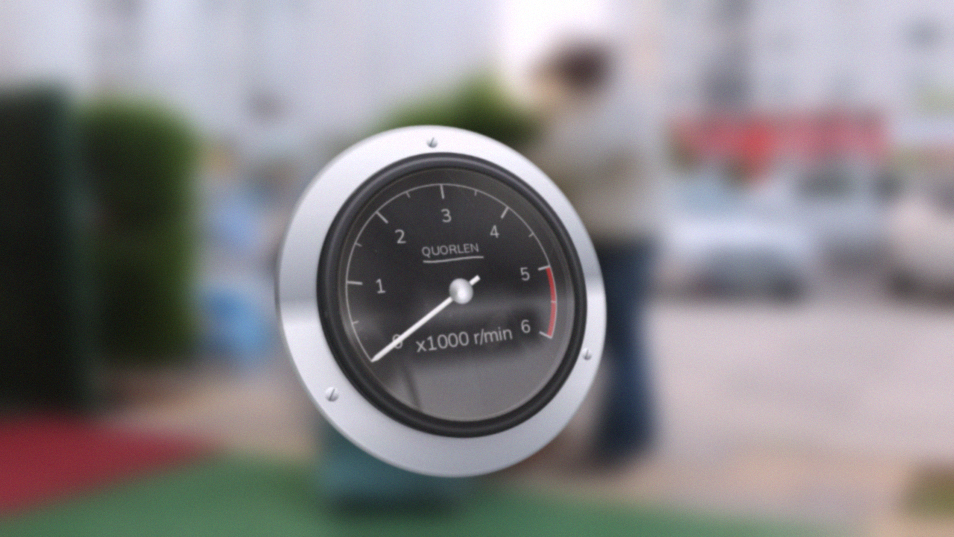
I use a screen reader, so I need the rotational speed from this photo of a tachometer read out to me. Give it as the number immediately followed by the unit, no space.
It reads 0rpm
